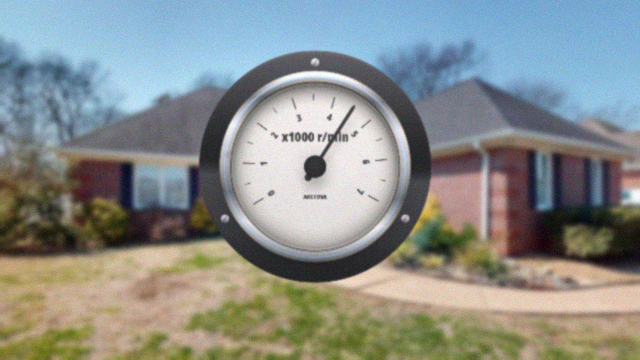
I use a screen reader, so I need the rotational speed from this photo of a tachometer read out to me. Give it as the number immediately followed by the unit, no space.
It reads 4500rpm
